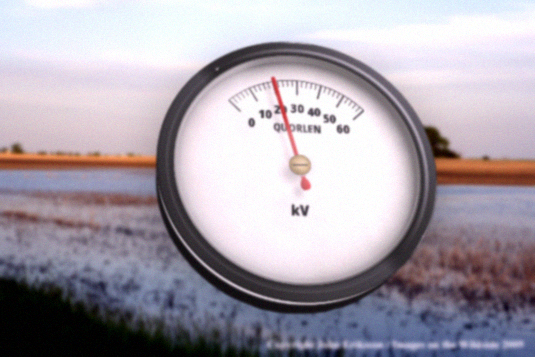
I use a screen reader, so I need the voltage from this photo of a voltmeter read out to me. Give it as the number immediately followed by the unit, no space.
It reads 20kV
